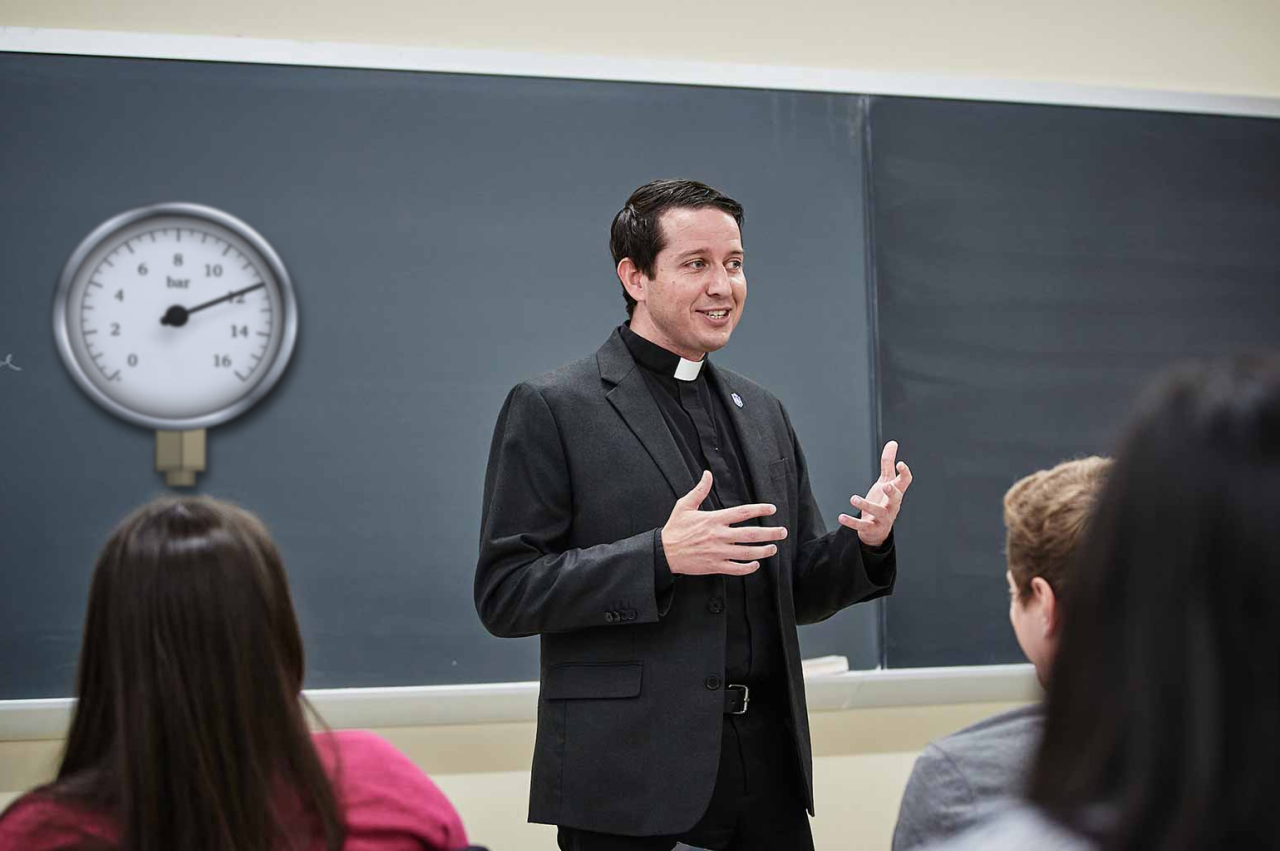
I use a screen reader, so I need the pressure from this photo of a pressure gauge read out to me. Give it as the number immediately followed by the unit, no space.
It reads 12bar
